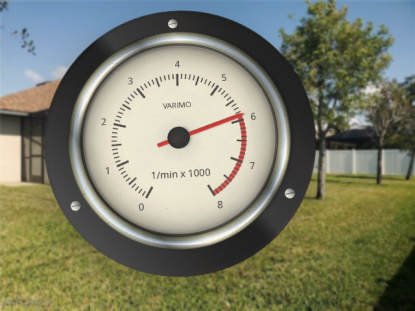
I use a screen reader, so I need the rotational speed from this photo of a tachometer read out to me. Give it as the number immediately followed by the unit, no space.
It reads 5900rpm
